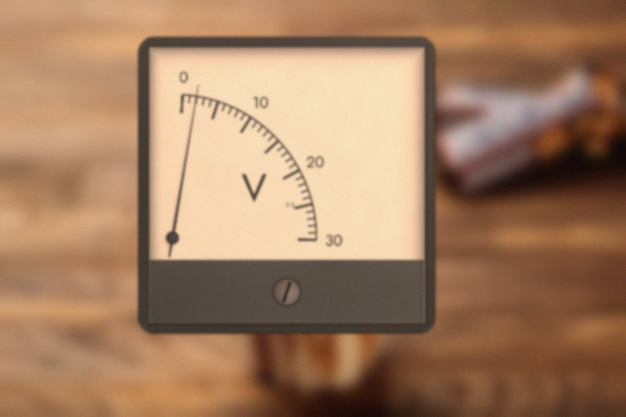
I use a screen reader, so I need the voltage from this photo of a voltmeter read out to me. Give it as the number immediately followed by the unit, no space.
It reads 2V
